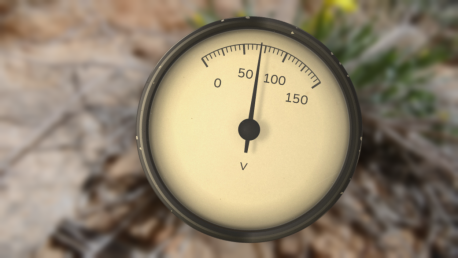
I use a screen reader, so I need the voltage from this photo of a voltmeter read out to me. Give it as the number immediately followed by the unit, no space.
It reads 70V
